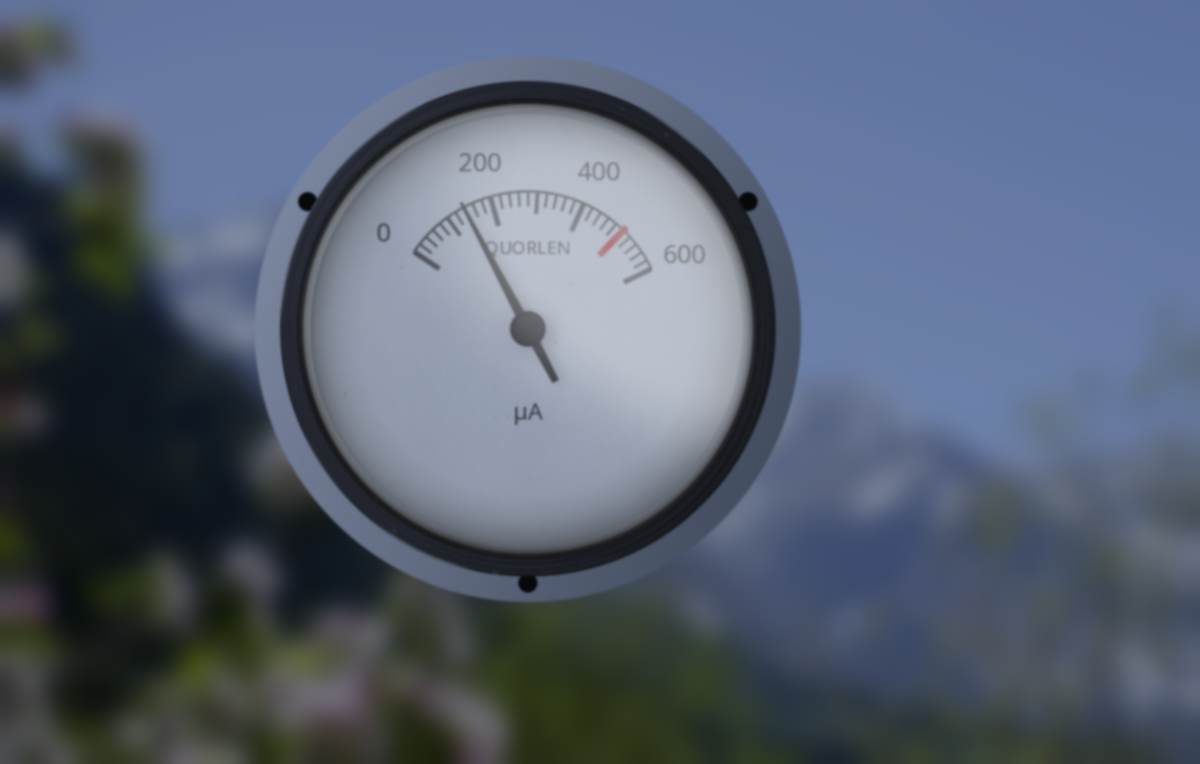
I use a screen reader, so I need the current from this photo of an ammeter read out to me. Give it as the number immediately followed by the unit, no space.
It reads 140µA
